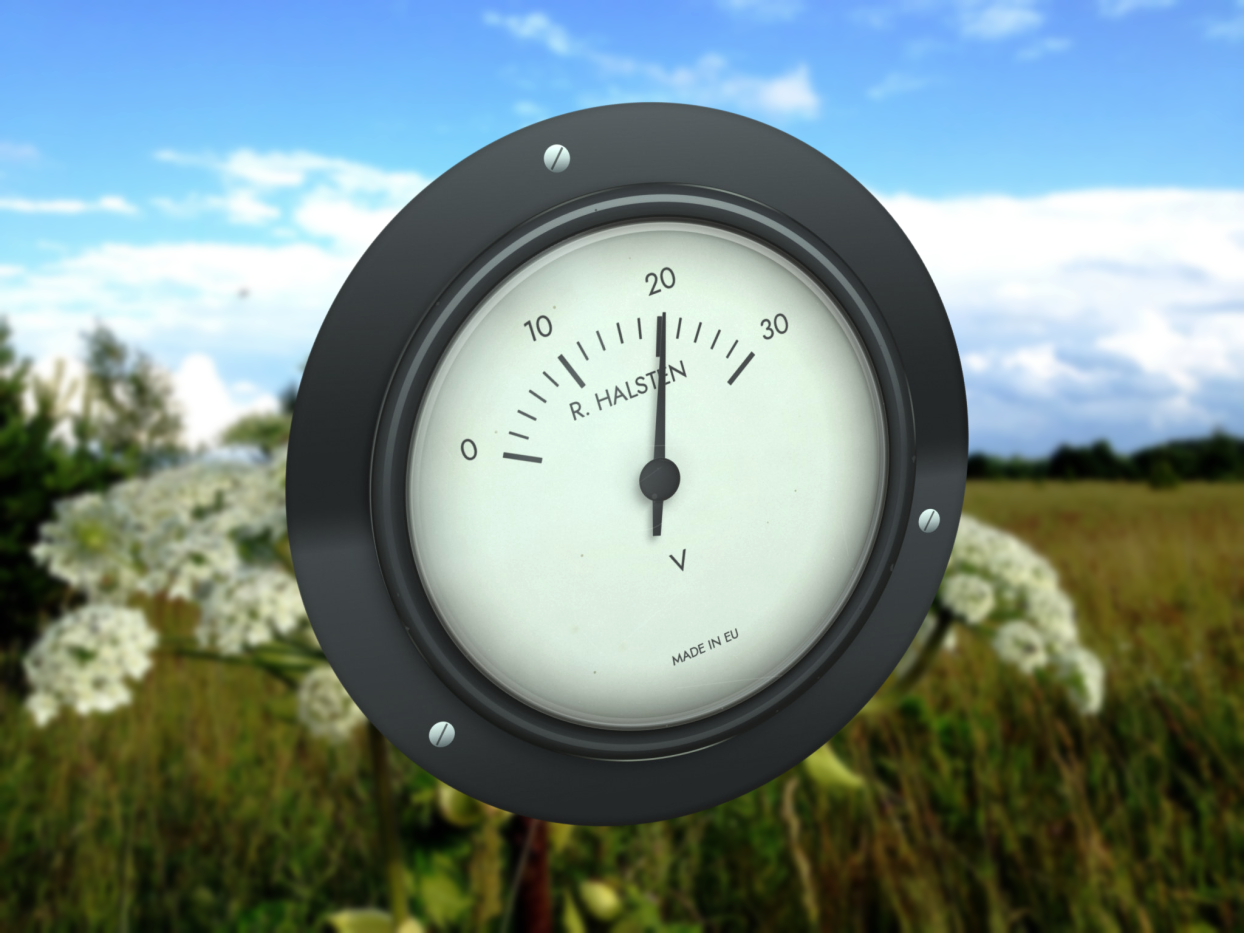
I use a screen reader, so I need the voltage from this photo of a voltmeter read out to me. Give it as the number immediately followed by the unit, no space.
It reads 20V
